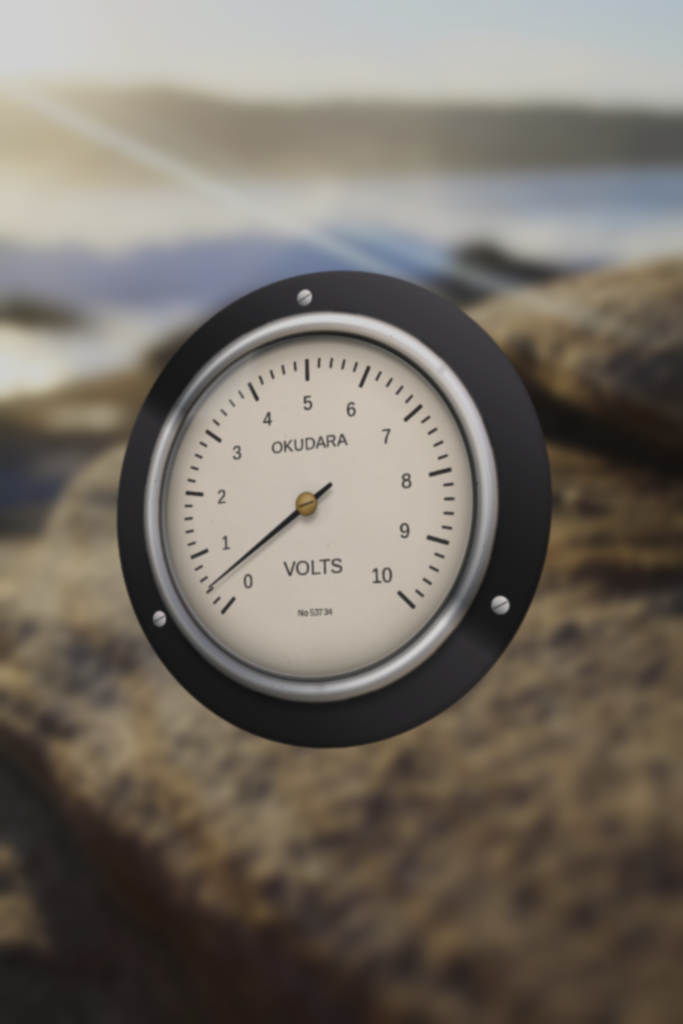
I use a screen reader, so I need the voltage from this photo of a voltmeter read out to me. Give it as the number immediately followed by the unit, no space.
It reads 0.4V
